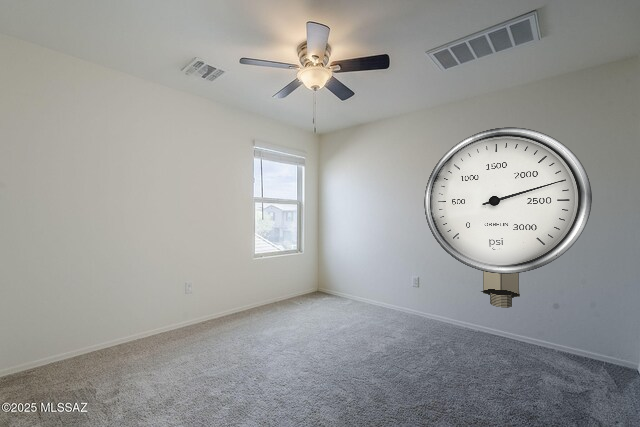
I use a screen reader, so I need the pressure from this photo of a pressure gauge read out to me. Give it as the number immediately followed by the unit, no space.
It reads 2300psi
